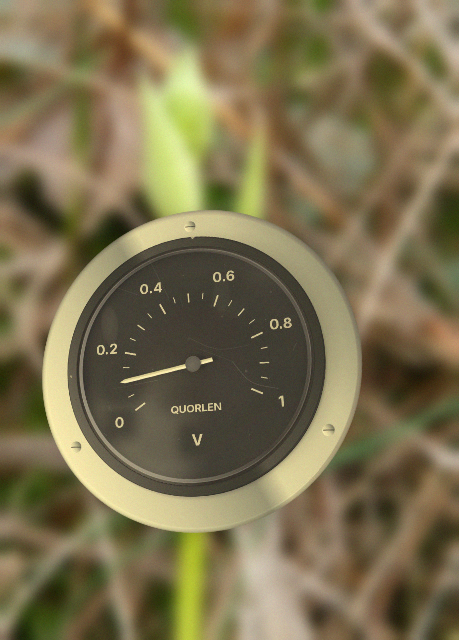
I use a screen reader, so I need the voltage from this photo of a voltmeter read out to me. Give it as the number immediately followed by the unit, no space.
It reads 0.1V
